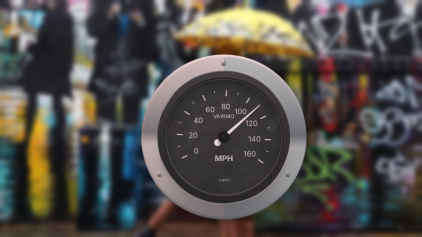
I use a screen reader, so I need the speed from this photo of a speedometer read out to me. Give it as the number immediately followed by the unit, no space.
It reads 110mph
